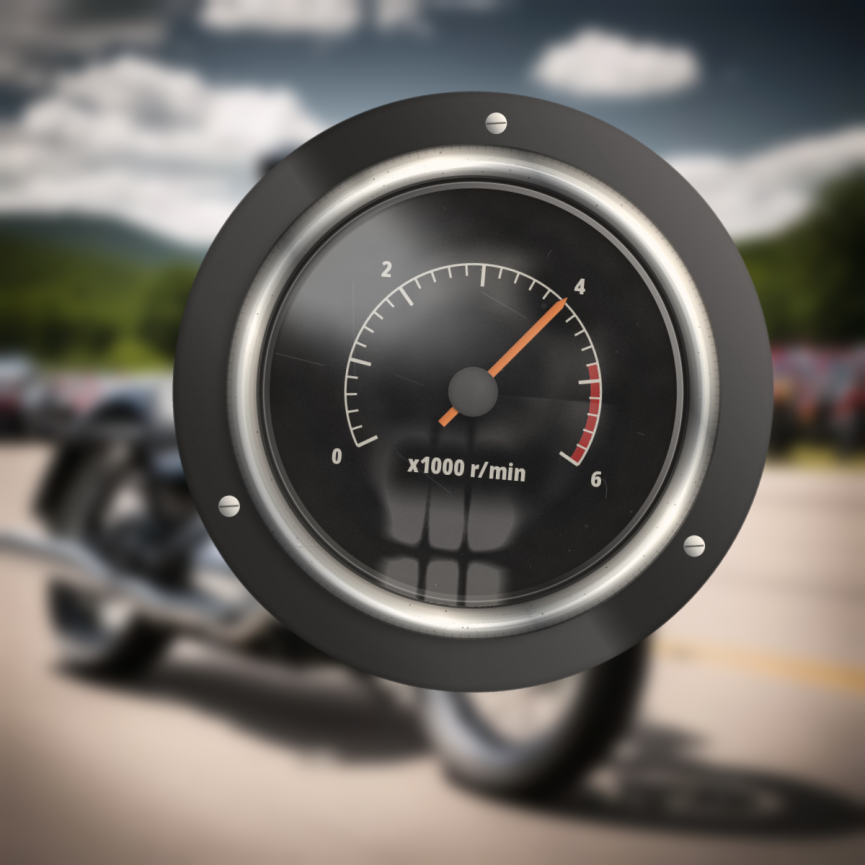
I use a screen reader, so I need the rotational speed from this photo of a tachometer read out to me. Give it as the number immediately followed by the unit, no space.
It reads 4000rpm
